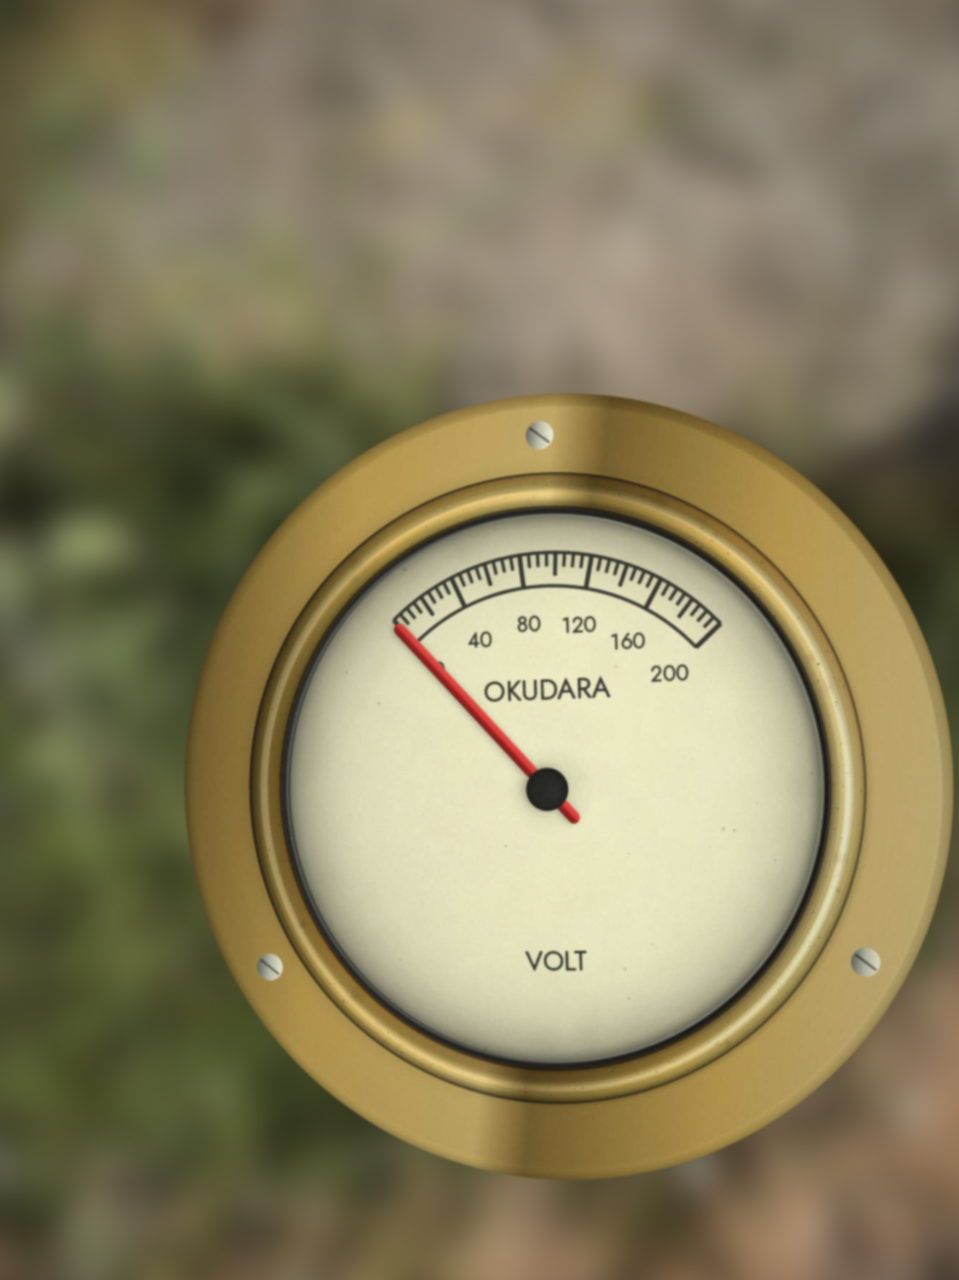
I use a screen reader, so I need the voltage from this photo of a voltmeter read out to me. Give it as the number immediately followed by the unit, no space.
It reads 0V
